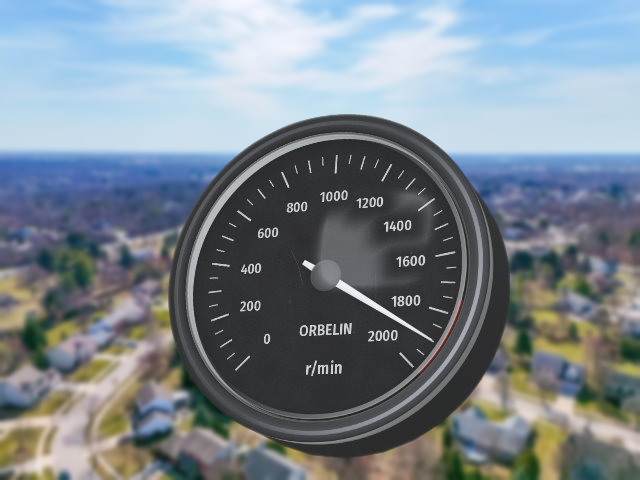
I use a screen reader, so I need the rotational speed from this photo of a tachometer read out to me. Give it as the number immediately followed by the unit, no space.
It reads 1900rpm
